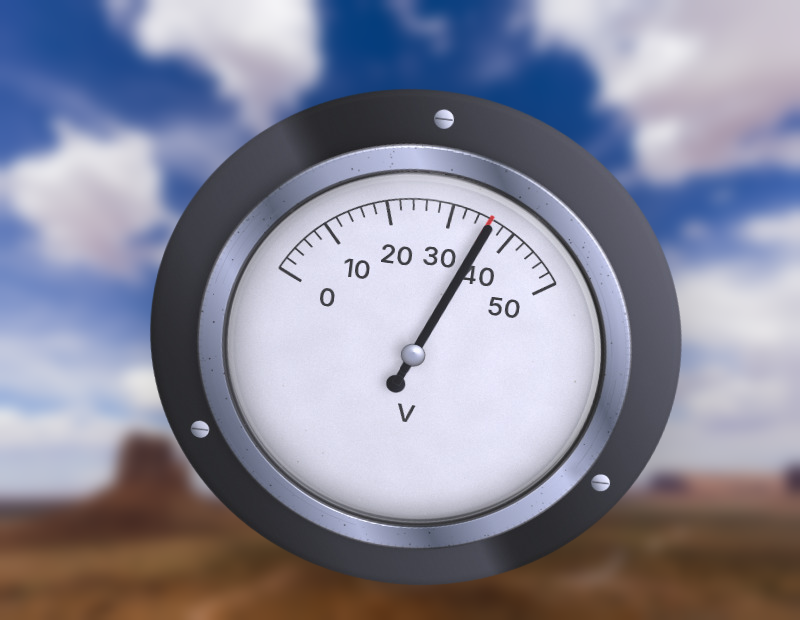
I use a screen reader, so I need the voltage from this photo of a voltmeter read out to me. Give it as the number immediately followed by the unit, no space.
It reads 36V
